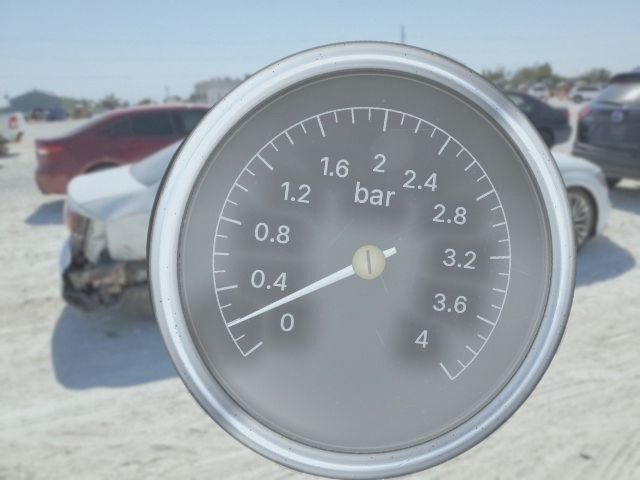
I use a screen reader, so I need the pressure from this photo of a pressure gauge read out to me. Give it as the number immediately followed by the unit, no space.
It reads 0.2bar
